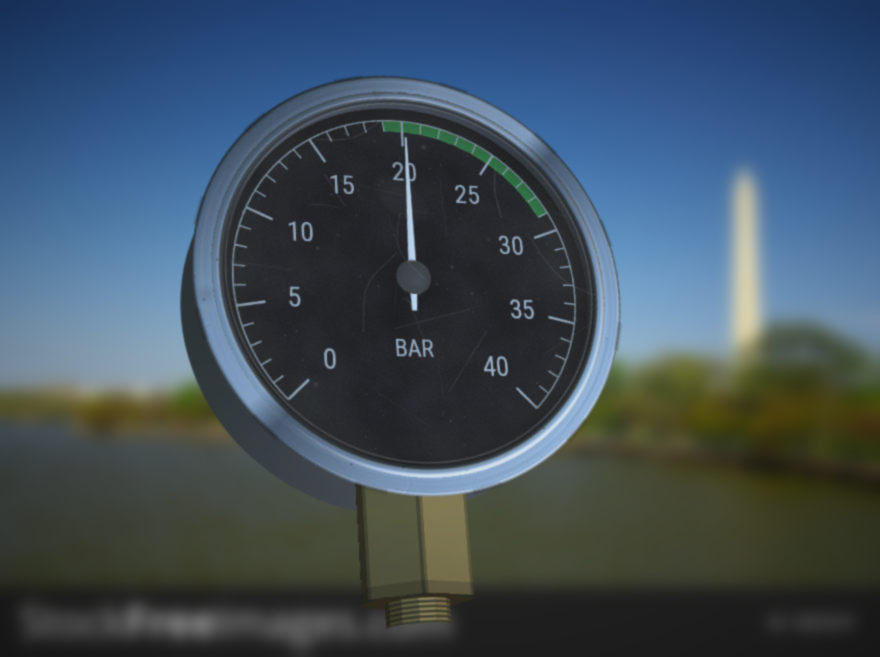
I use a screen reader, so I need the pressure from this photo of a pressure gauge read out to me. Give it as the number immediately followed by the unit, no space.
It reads 20bar
